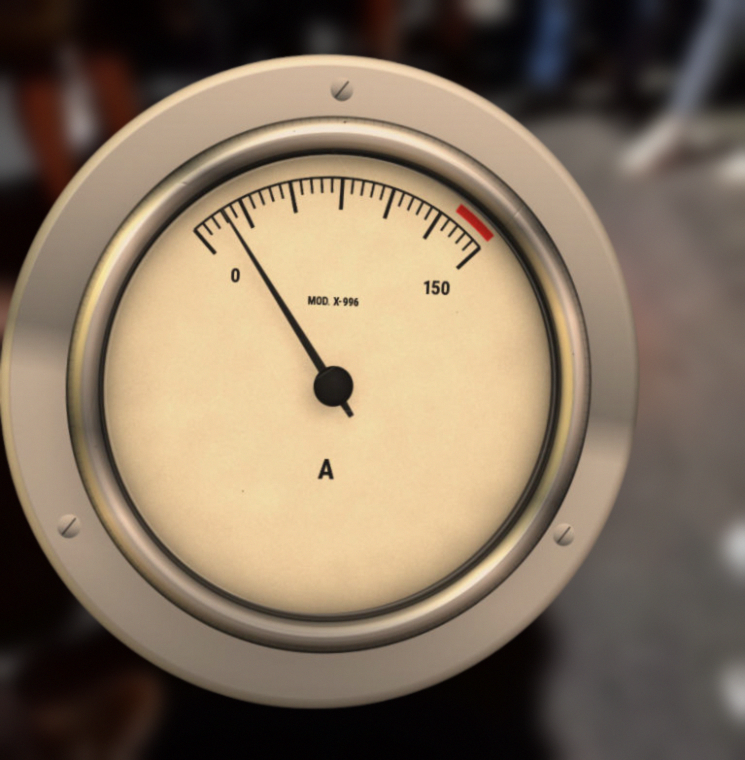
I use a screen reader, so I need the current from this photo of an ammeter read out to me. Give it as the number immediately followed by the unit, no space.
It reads 15A
